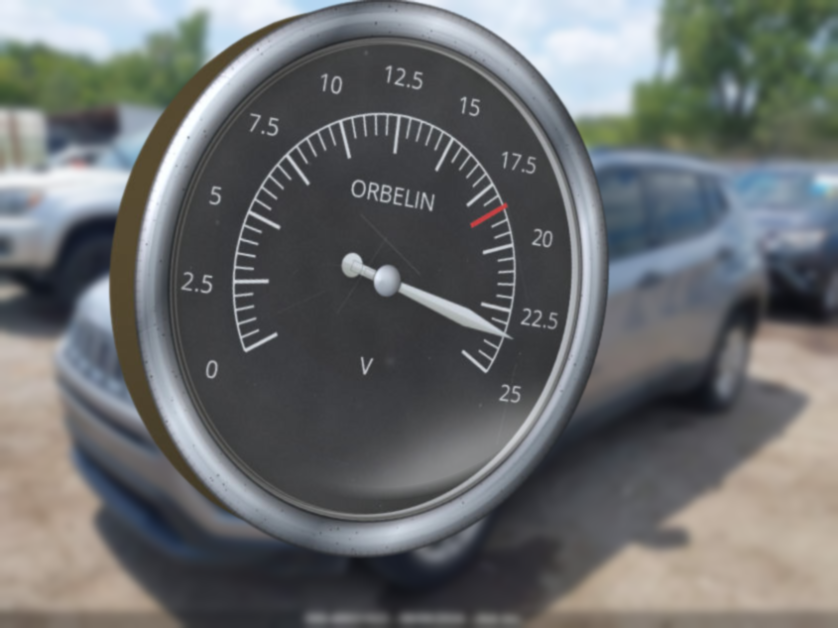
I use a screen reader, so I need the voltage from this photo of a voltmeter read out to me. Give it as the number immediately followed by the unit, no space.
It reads 23.5V
